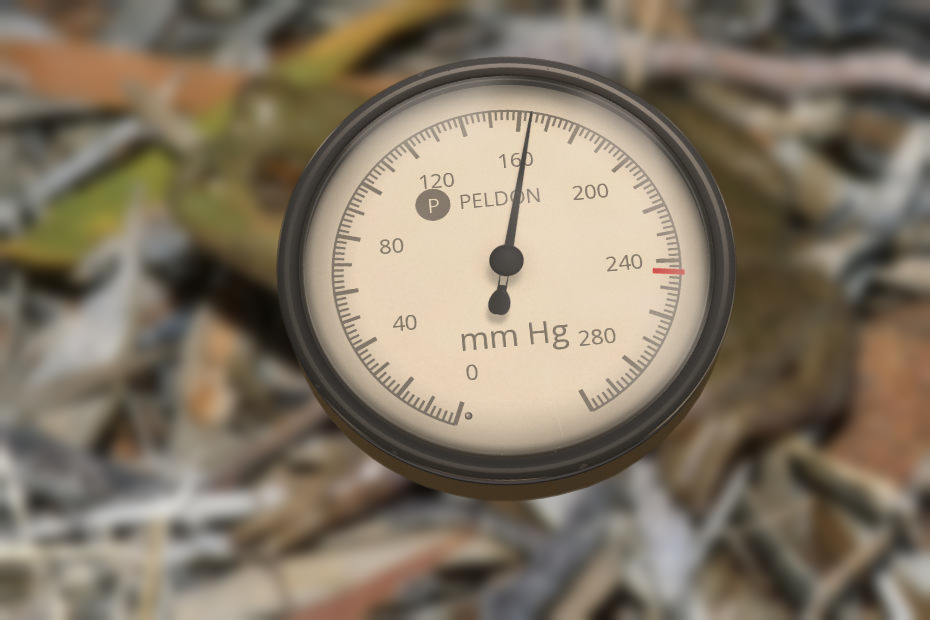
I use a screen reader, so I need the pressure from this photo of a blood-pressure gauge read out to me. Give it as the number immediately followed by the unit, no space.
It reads 164mmHg
